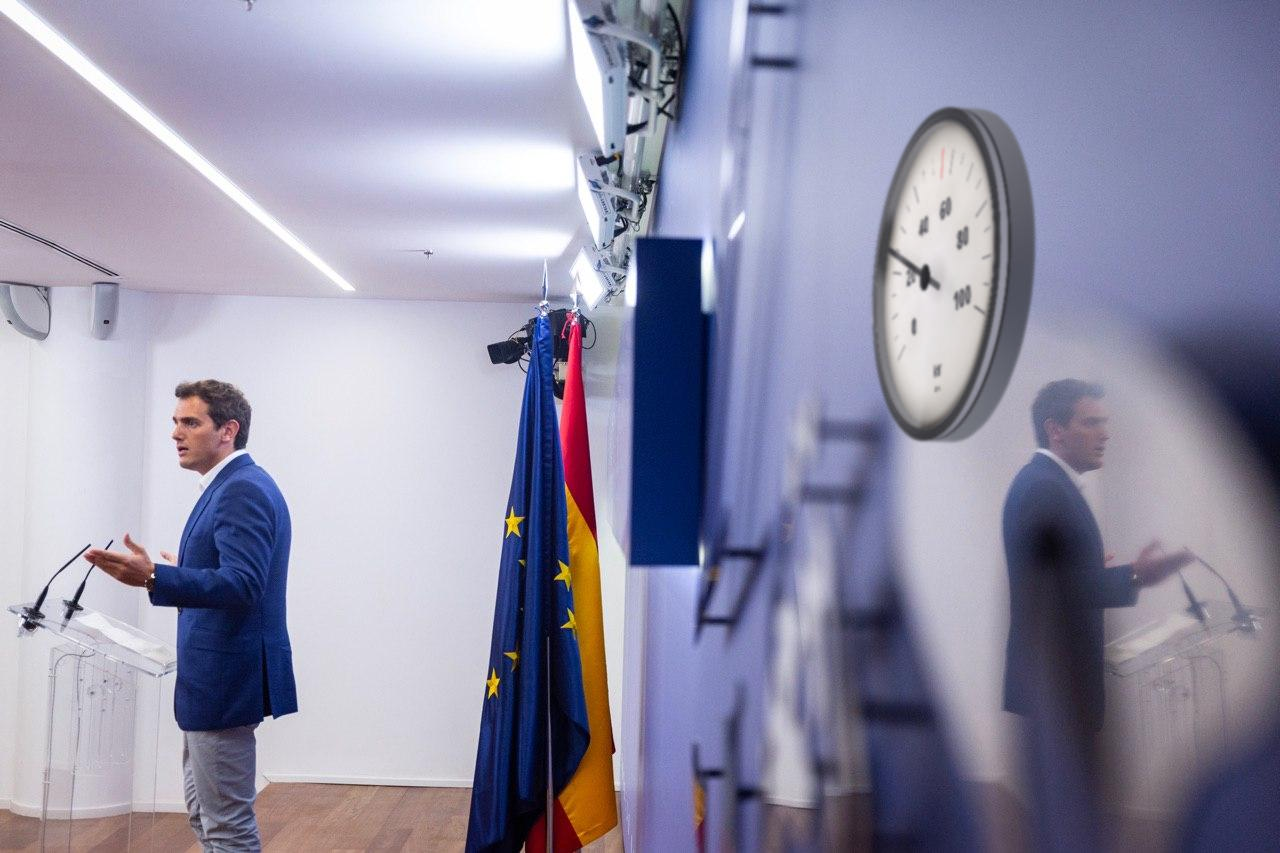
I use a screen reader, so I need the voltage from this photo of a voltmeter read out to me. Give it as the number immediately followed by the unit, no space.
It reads 25kV
